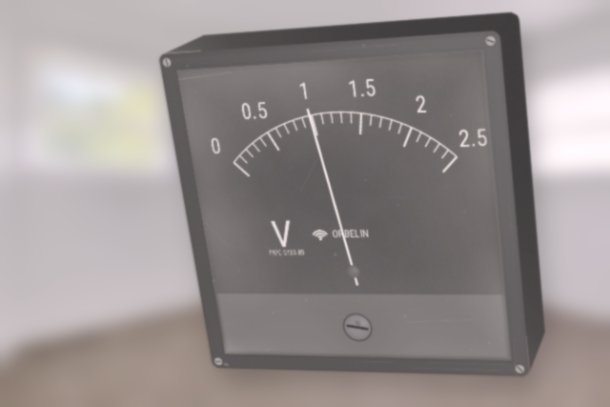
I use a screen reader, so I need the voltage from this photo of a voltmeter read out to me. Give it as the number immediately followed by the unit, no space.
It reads 1V
